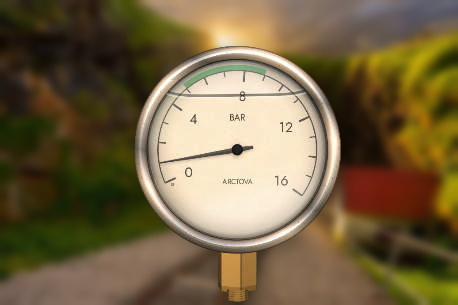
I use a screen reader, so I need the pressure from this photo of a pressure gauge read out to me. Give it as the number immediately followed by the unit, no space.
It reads 1bar
